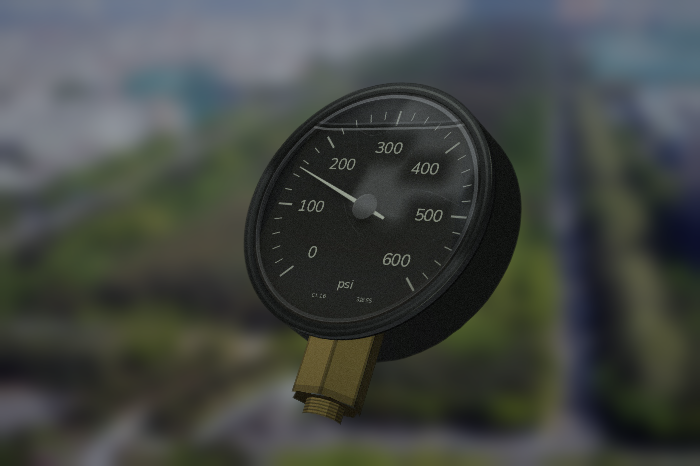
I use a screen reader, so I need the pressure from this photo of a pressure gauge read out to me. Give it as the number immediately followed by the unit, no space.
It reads 150psi
